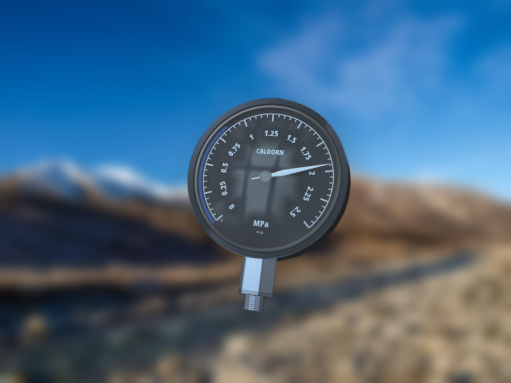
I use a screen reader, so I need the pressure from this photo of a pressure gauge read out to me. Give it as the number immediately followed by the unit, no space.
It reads 1.95MPa
